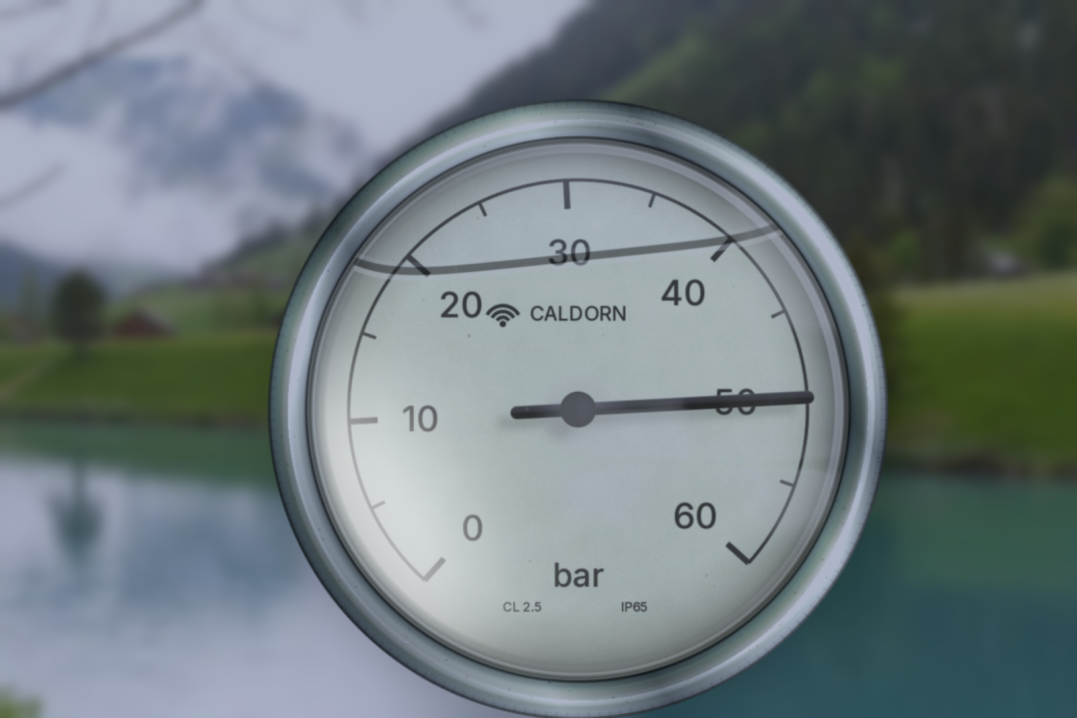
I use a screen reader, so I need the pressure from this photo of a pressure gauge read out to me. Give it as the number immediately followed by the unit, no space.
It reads 50bar
